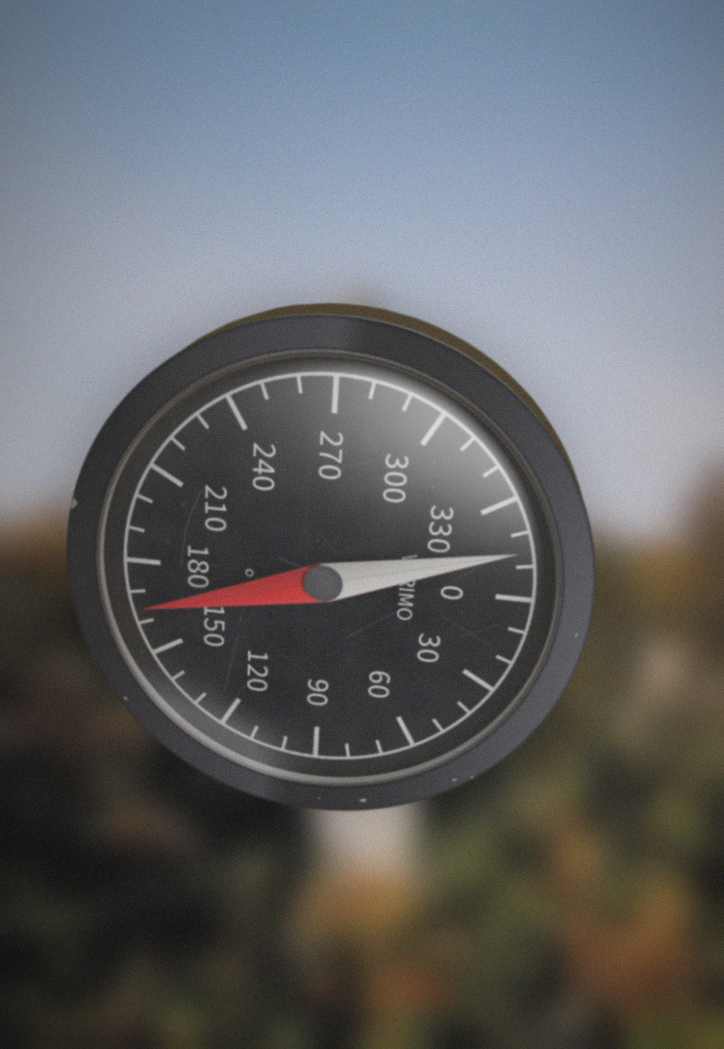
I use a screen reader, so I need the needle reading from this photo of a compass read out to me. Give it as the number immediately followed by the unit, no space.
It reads 165°
